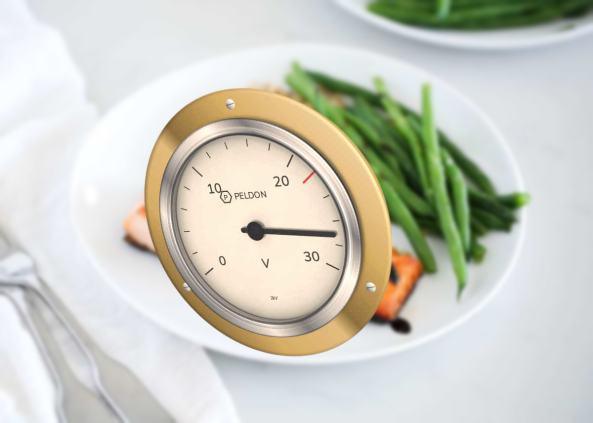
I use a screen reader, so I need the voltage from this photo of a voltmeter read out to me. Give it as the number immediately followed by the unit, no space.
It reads 27V
